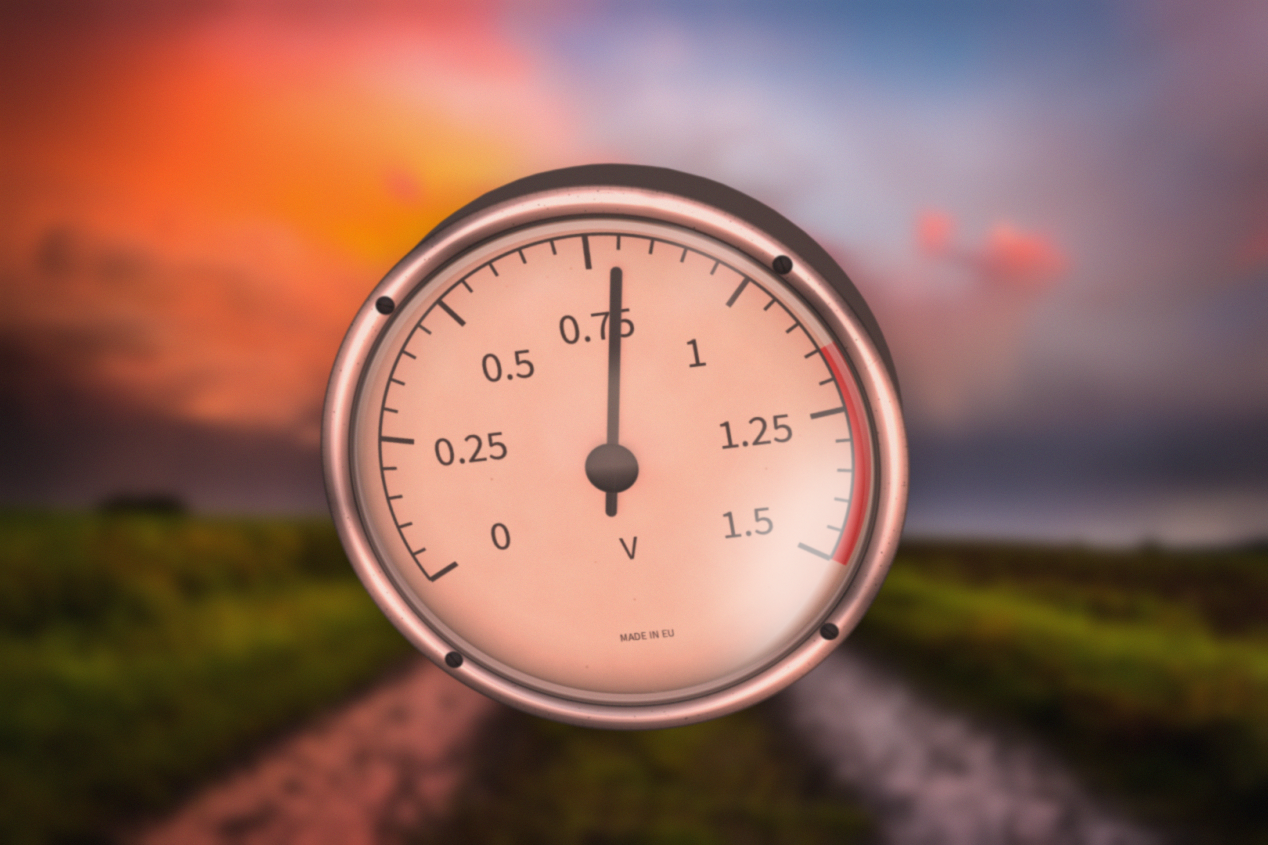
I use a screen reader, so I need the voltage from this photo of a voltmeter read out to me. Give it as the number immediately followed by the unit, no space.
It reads 0.8V
